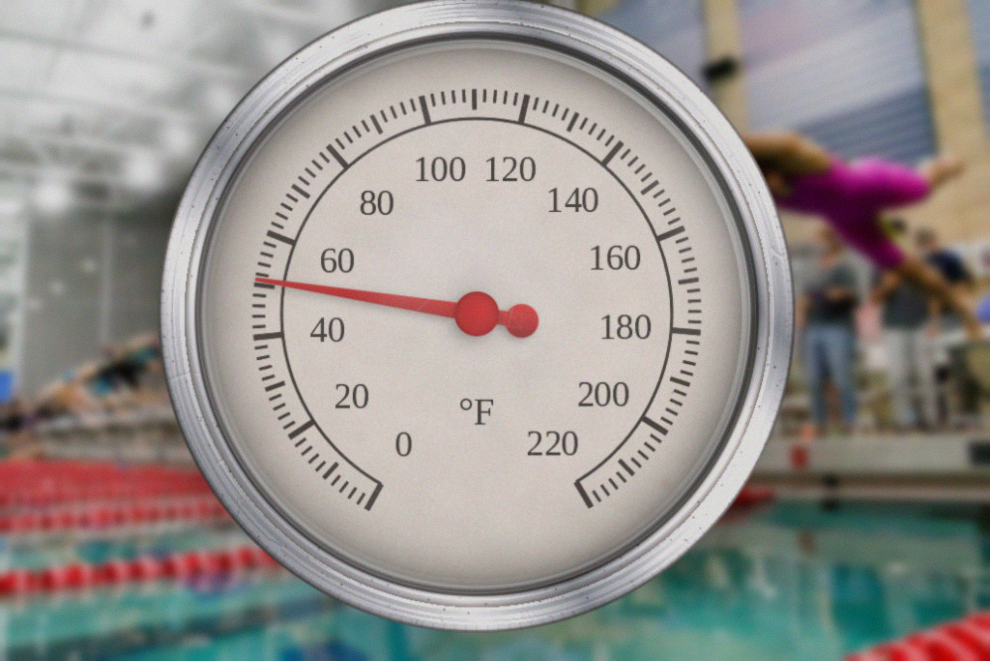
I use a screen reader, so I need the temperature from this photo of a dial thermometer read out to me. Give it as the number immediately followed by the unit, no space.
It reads 51°F
